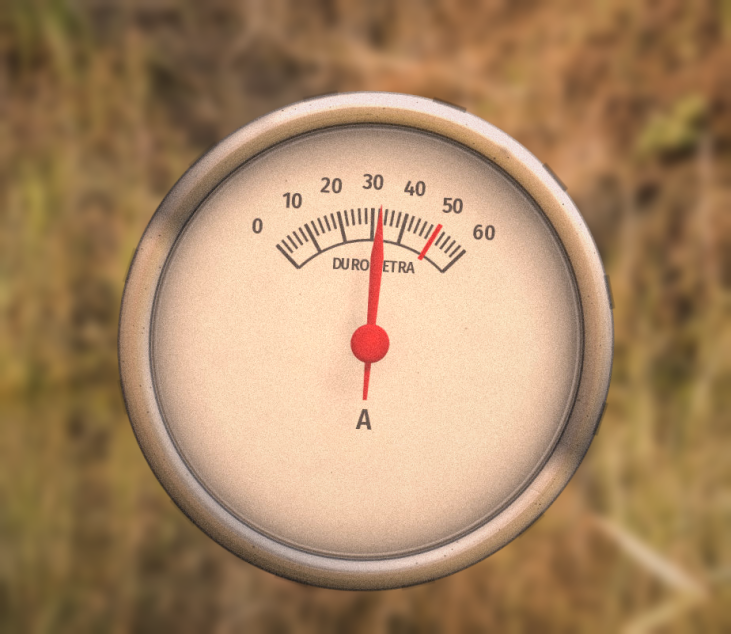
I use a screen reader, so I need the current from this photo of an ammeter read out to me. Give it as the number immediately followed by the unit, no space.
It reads 32A
